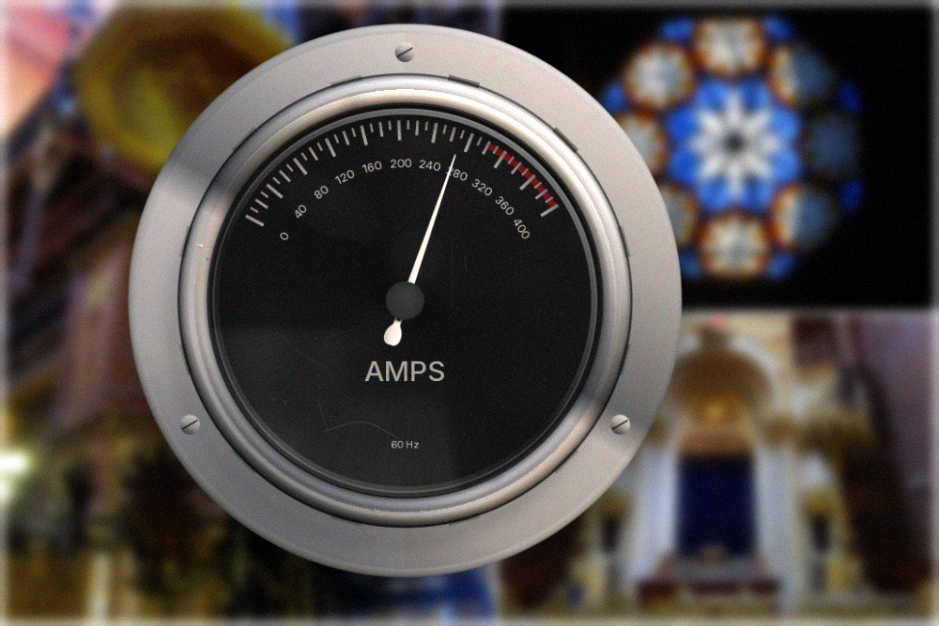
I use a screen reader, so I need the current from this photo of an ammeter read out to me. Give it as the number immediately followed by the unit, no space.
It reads 270A
